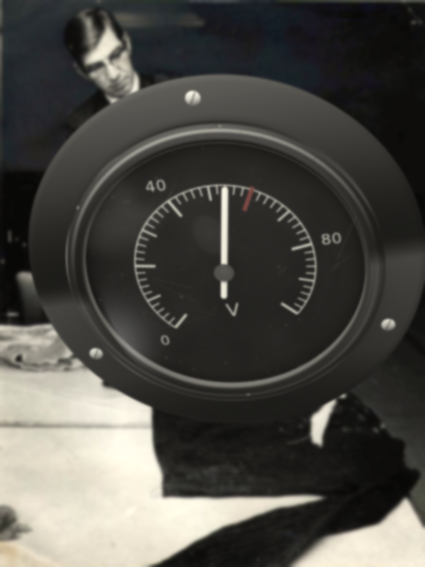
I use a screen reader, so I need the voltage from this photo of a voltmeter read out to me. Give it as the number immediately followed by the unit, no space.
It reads 54V
